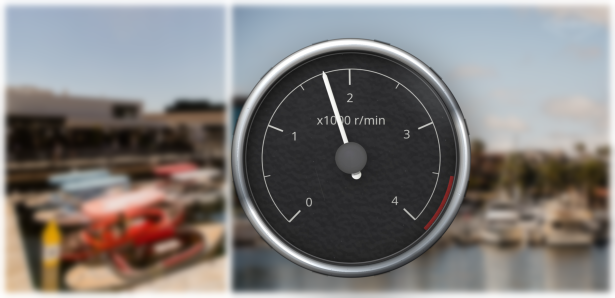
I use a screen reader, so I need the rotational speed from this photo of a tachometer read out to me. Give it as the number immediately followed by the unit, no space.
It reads 1750rpm
